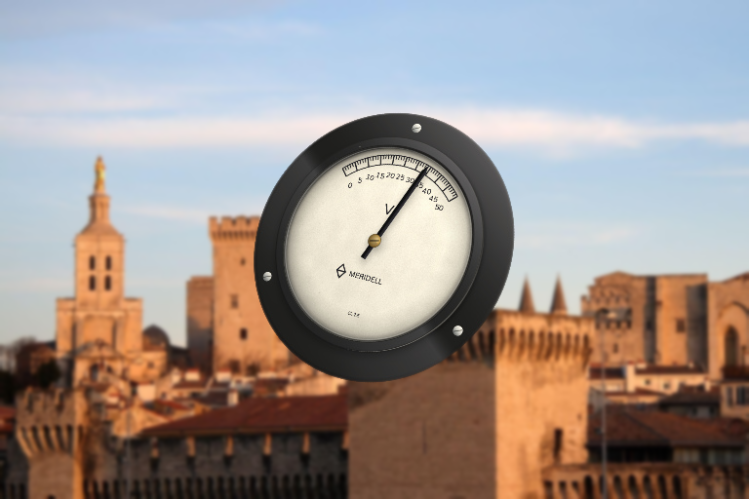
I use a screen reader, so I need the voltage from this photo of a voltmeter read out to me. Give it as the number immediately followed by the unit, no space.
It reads 35V
